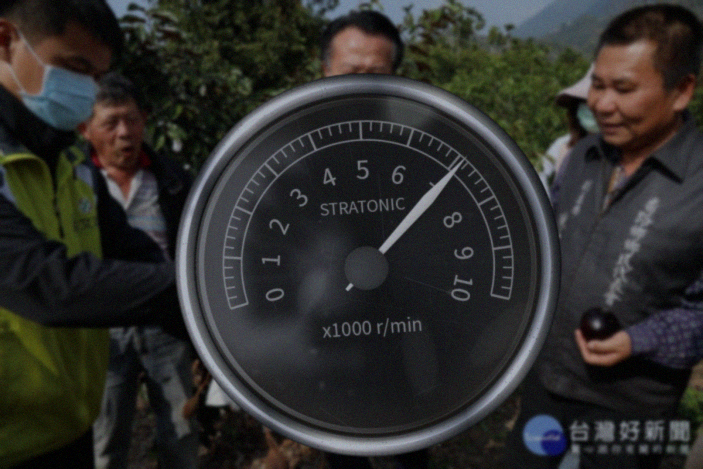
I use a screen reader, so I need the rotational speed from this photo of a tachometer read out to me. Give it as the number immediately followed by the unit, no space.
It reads 7100rpm
